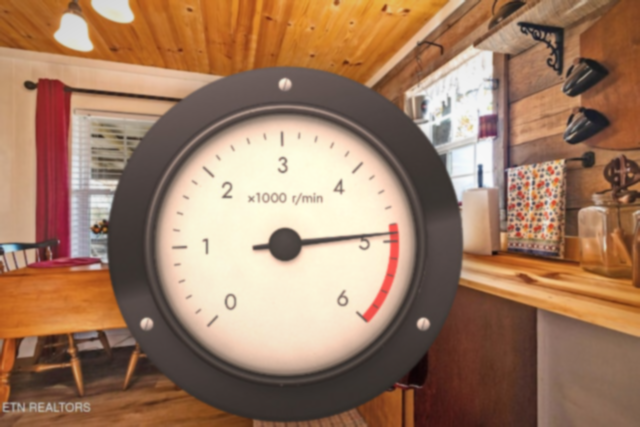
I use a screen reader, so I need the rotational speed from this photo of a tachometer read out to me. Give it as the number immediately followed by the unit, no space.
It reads 4900rpm
